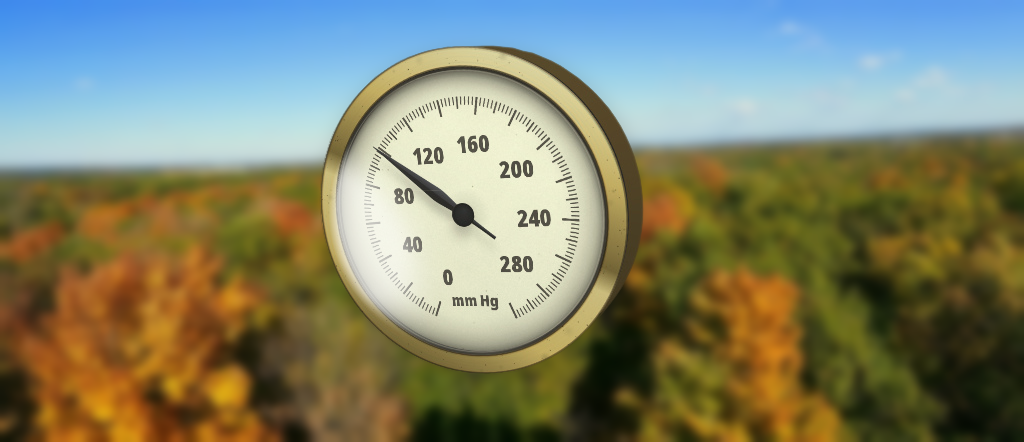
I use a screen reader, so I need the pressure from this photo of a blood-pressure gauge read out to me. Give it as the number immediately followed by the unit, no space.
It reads 100mmHg
